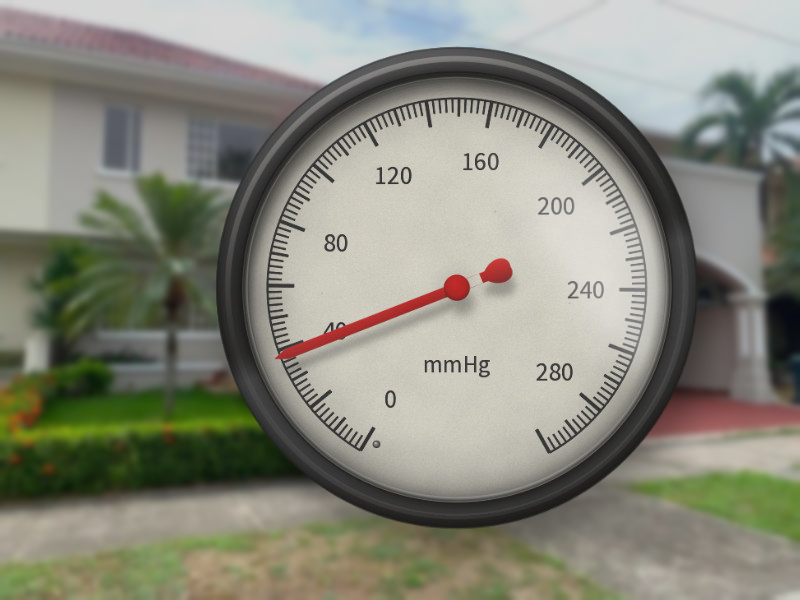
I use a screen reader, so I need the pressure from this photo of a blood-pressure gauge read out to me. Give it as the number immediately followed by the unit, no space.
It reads 38mmHg
